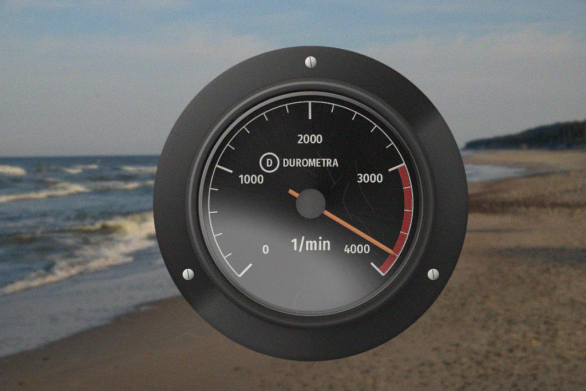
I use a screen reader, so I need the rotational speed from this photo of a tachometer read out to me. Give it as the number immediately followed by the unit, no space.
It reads 3800rpm
